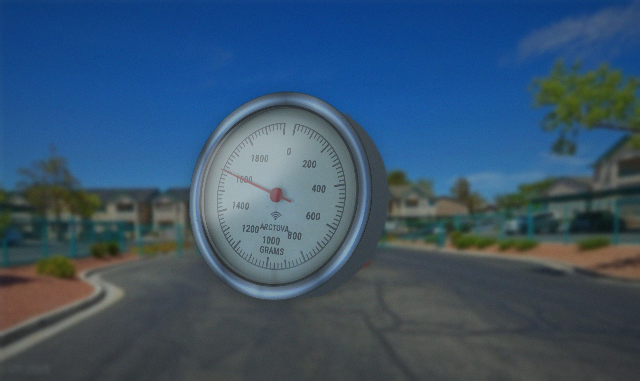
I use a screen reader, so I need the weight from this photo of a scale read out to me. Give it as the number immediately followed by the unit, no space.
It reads 1600g
